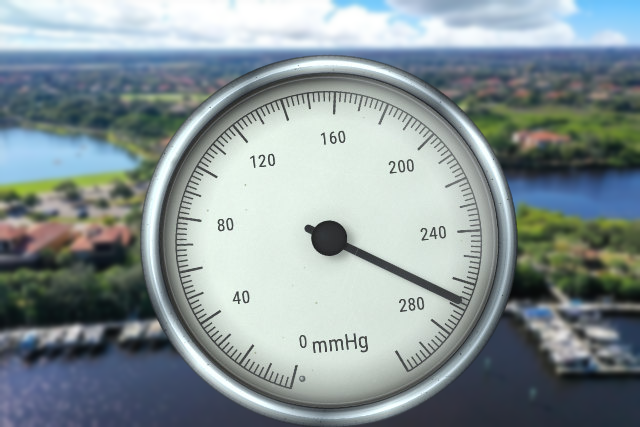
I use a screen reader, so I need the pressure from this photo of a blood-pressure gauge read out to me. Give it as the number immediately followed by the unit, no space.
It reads 268mmHg
